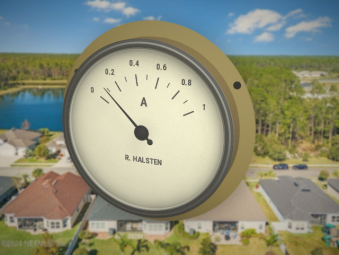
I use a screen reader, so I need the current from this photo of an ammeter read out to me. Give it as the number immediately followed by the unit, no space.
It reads 0.1A
